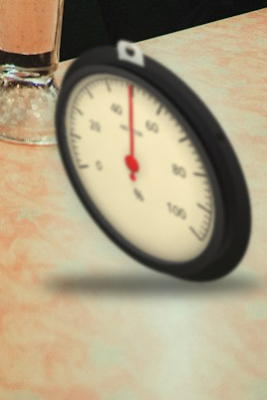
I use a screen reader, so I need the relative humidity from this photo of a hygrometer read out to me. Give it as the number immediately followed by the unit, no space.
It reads 50%
